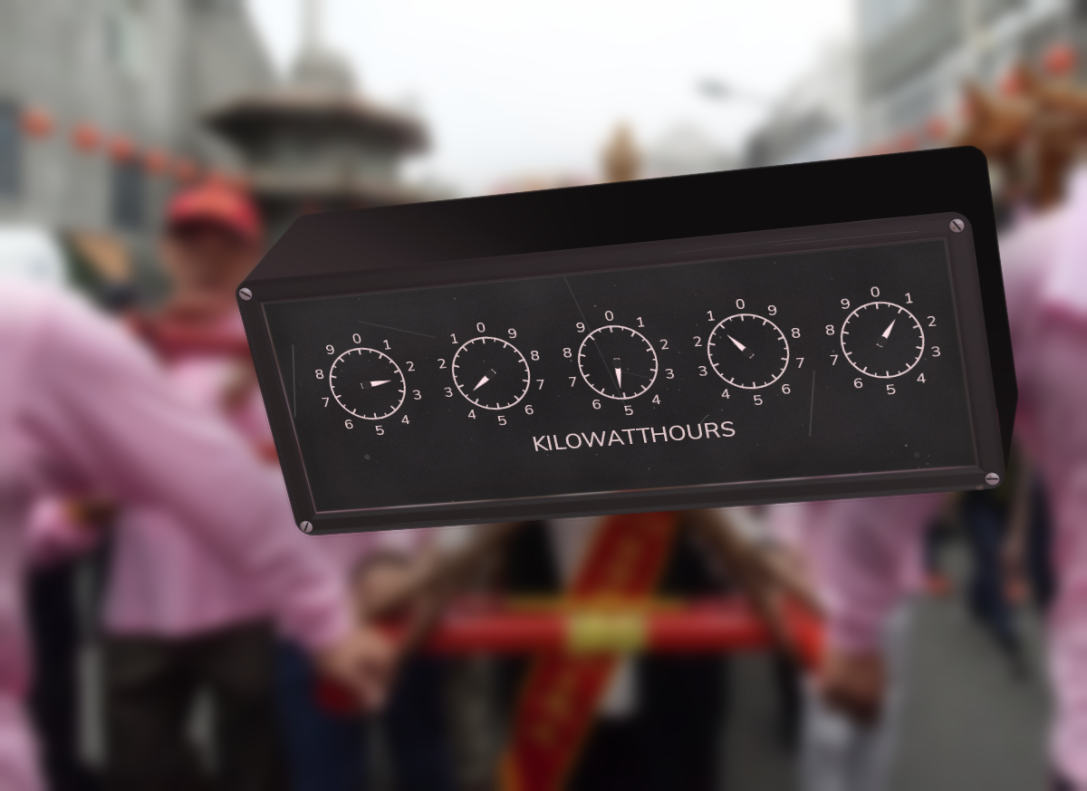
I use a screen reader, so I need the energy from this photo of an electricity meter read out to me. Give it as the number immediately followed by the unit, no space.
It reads 23511kWh
